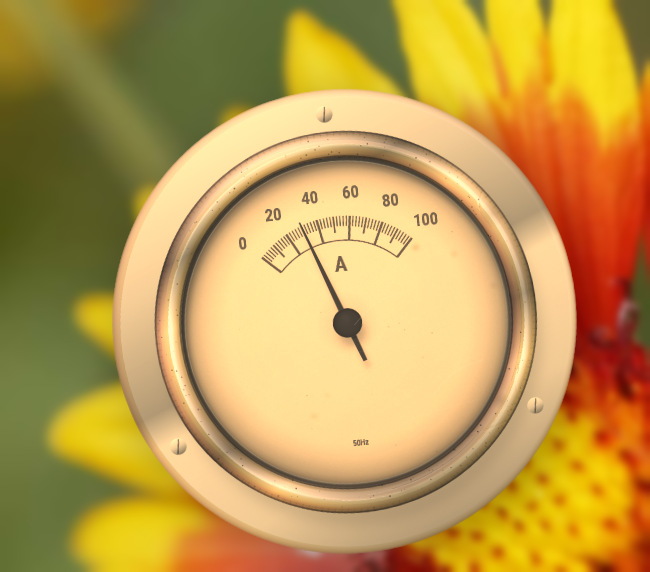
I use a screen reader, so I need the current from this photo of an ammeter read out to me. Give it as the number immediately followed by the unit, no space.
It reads 30A
